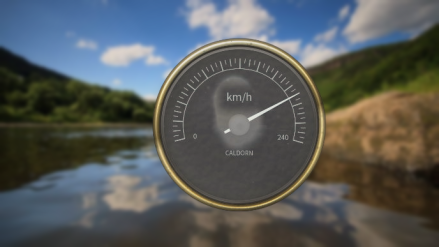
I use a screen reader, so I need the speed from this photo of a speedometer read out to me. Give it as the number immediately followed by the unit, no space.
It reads 190km/h
